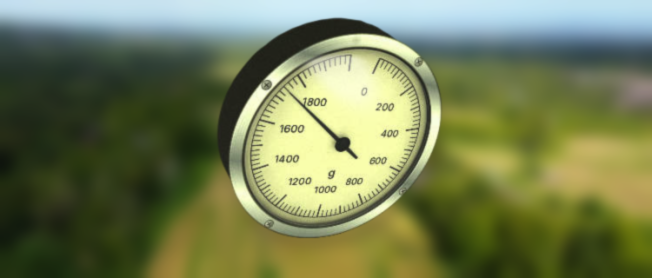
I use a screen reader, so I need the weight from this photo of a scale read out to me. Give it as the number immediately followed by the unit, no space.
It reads 1740g
